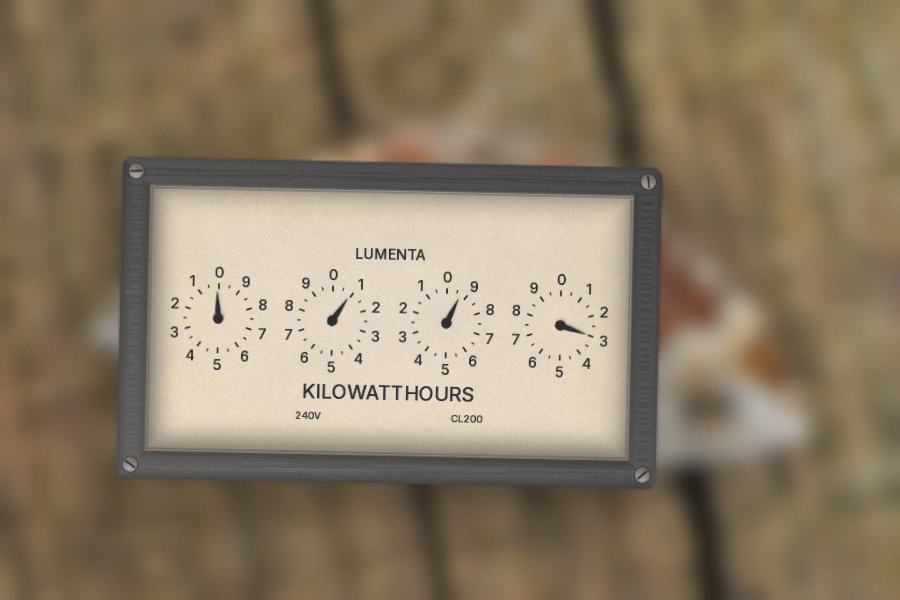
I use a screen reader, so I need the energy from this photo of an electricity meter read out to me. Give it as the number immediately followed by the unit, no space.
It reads 93kWh
